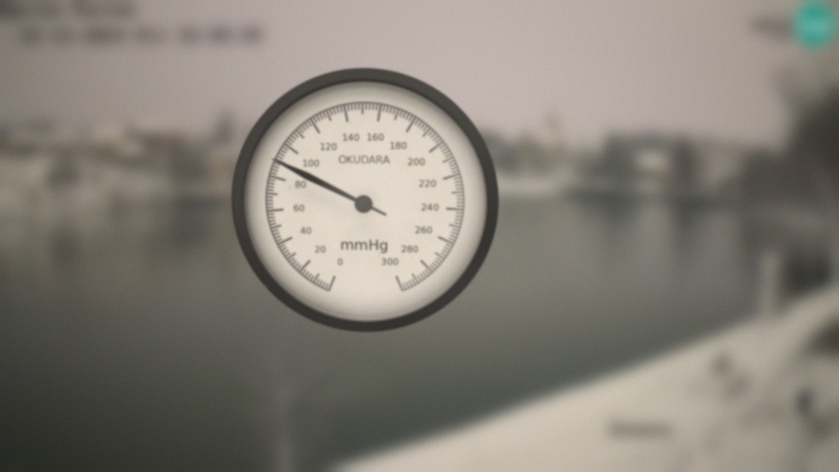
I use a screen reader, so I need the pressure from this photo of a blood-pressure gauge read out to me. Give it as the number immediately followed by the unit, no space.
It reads 90mmHg
